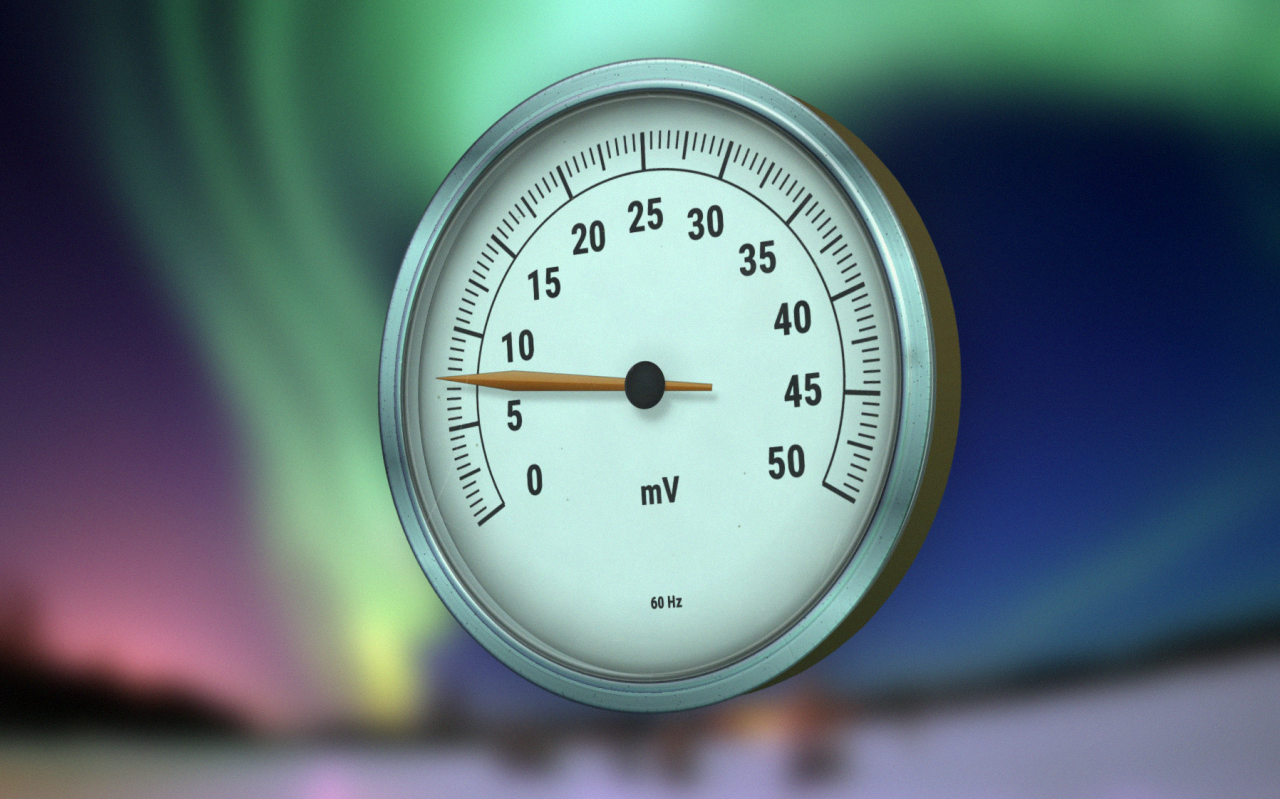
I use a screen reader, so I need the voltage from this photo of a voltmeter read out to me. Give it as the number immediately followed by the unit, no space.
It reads 7.5mV
